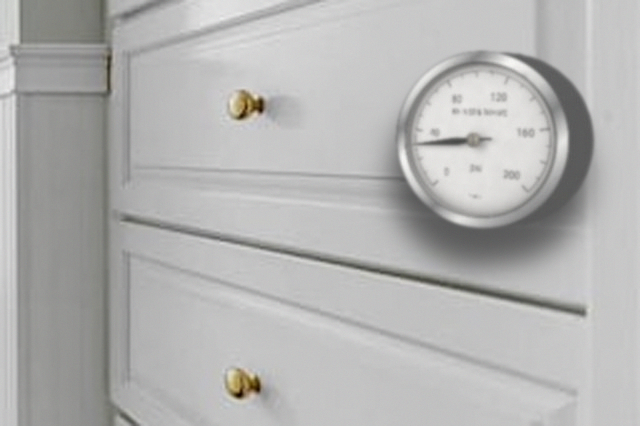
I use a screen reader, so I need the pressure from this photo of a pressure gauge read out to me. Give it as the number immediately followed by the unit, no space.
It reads 30psi
